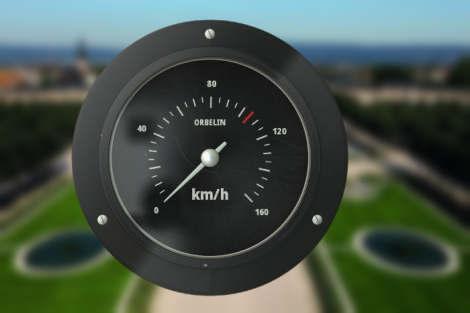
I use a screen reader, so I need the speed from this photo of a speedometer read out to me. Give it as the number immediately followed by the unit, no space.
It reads 0km/h
